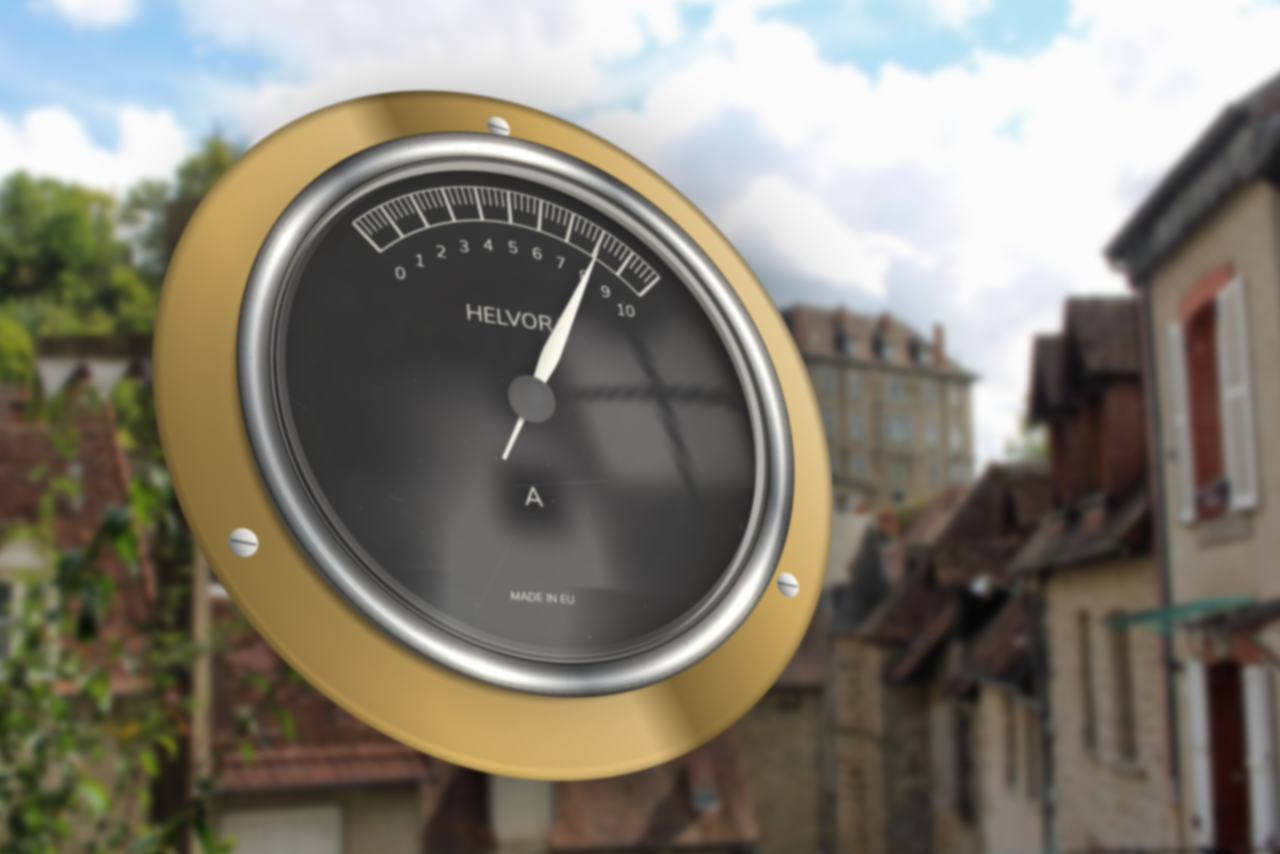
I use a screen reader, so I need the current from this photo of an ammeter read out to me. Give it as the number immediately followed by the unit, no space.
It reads 8A
